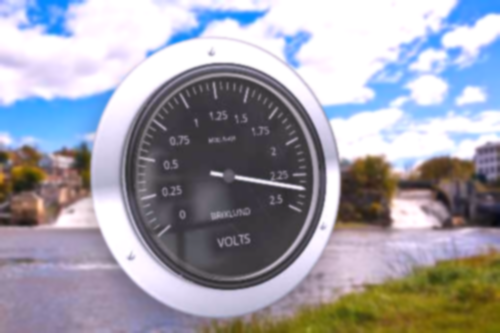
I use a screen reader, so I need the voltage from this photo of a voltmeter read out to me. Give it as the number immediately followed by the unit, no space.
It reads 2.35V
